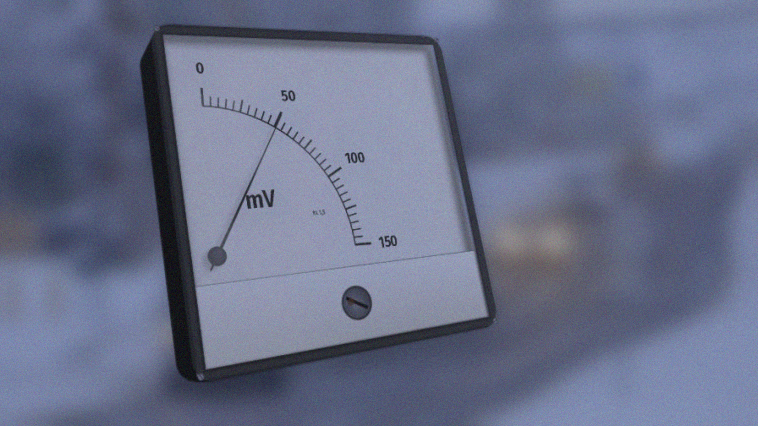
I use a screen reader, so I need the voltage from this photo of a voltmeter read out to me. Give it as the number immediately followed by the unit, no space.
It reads 50mV
